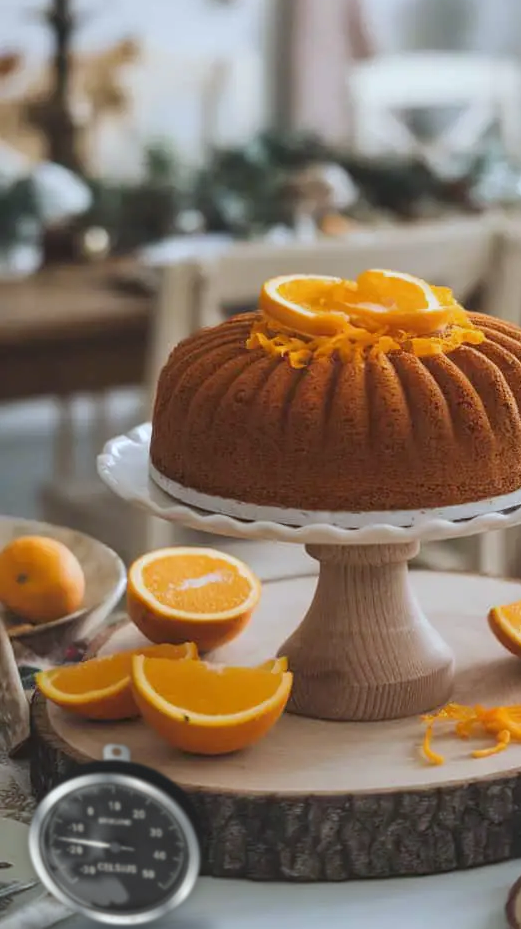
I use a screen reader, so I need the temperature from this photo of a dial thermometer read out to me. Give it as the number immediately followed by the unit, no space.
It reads -15°C
